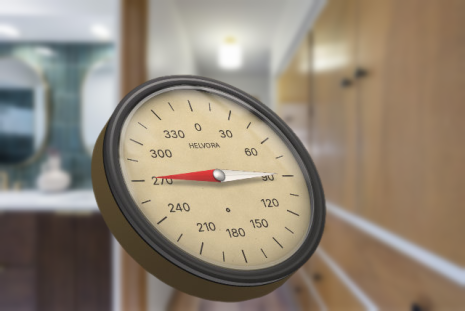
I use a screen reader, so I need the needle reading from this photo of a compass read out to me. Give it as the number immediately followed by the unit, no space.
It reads 270°
